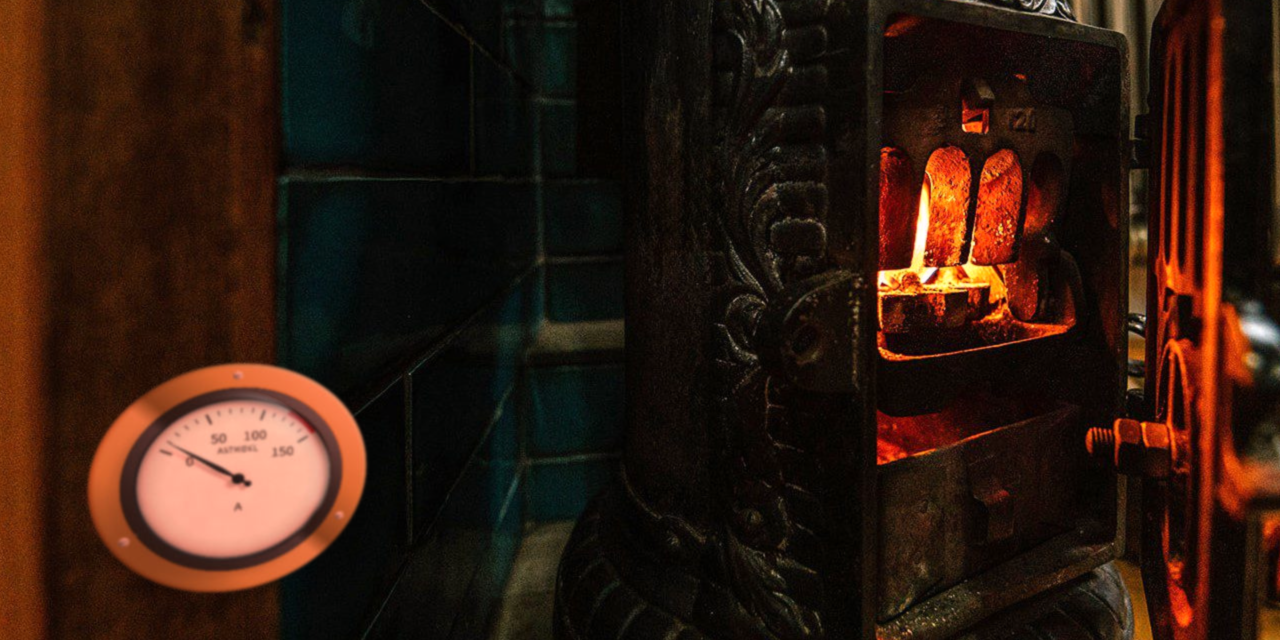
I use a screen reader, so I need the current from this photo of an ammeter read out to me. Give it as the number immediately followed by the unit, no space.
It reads 10A
